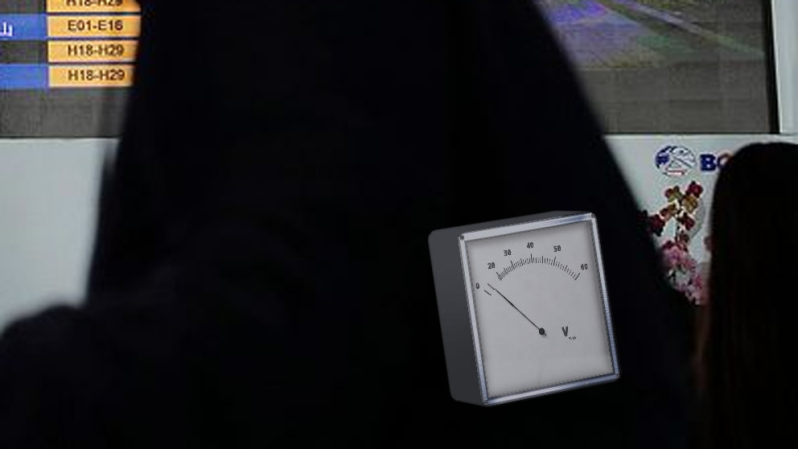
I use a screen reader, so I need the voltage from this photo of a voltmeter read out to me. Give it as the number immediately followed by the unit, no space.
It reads 10V
